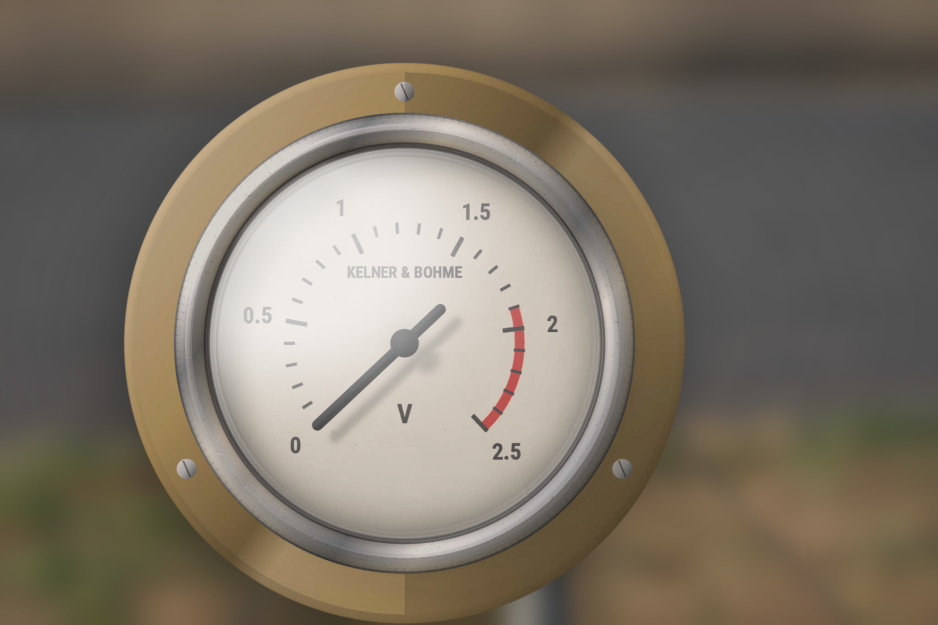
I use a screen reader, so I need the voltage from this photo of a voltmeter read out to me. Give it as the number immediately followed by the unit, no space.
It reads 0V
